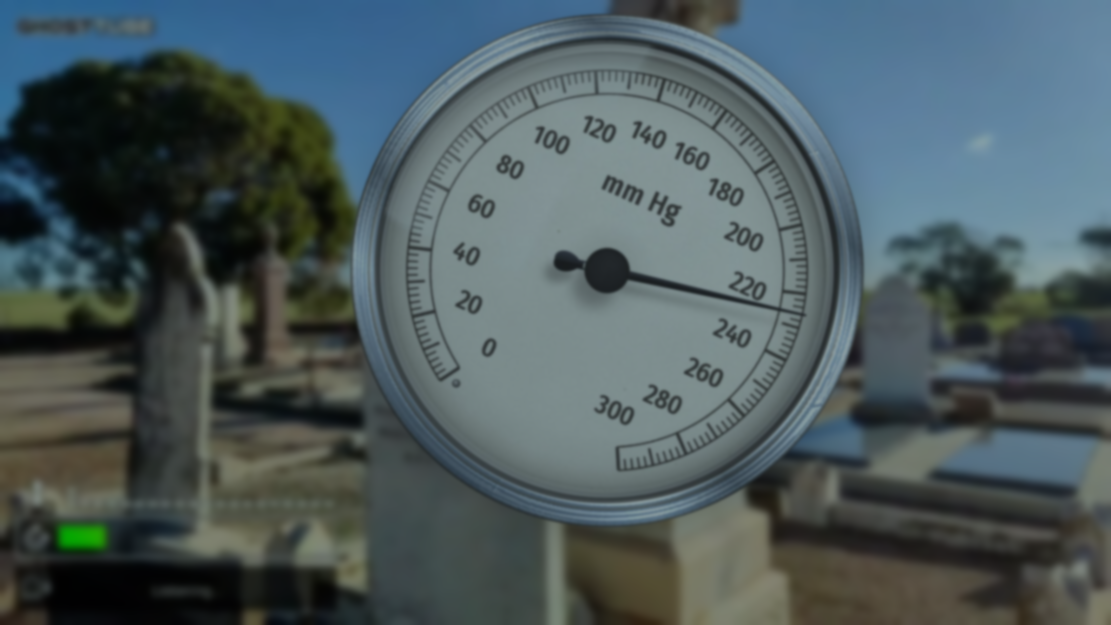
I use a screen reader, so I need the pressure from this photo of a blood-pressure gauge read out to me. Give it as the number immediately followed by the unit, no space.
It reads 226mmHg
